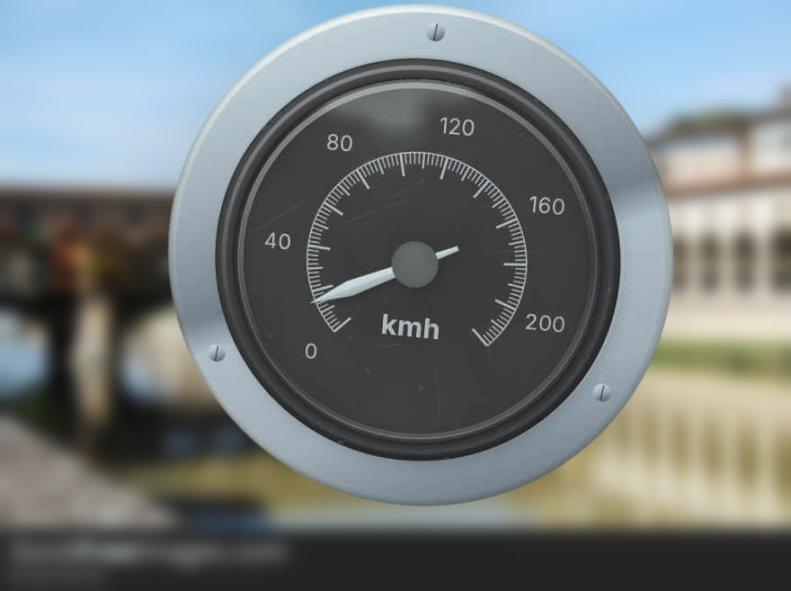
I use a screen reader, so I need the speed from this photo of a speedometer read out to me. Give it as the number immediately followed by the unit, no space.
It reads 16km/h
